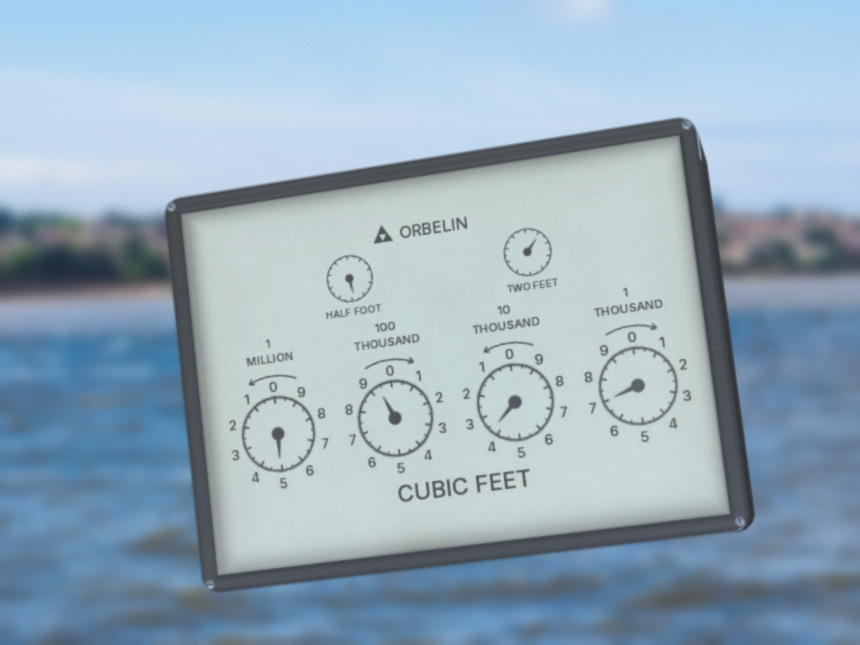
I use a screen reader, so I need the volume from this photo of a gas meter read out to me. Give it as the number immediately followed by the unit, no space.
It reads 493700ft³
